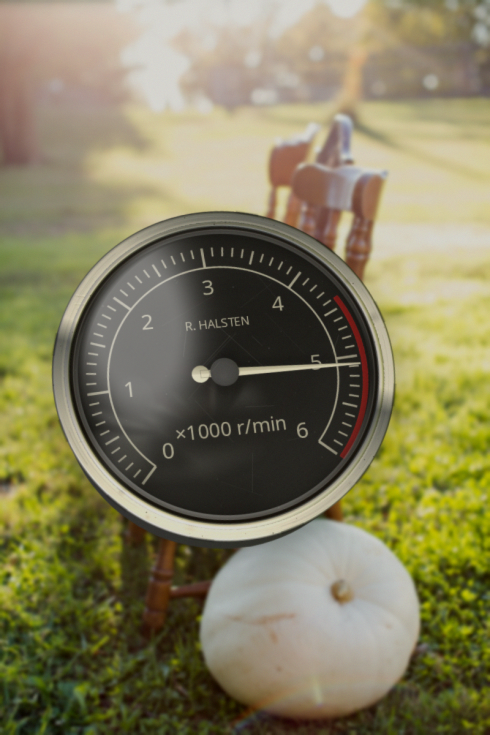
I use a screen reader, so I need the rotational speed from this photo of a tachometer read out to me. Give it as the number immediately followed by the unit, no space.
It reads 5100rpm
